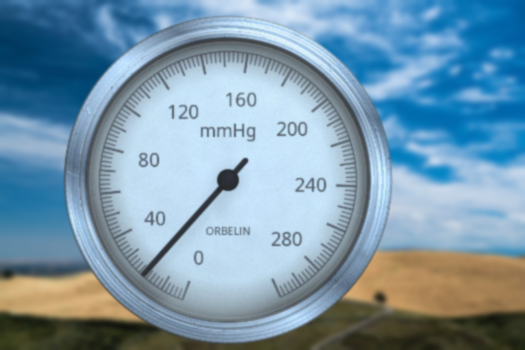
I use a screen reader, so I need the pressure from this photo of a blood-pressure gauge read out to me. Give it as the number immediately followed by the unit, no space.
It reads 20mmHg
